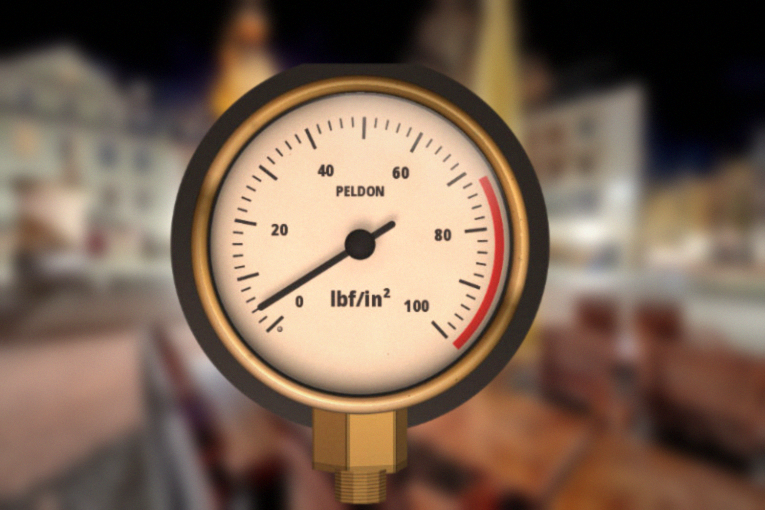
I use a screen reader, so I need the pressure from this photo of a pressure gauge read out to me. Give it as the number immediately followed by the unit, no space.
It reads 4psi
